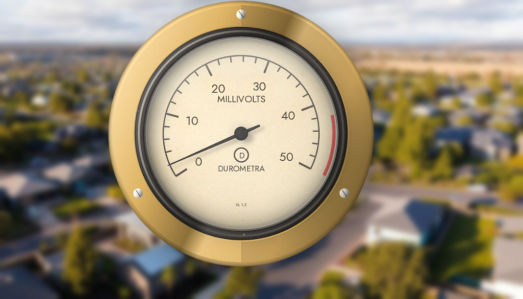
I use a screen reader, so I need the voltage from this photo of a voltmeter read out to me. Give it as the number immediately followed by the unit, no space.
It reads 2mV
